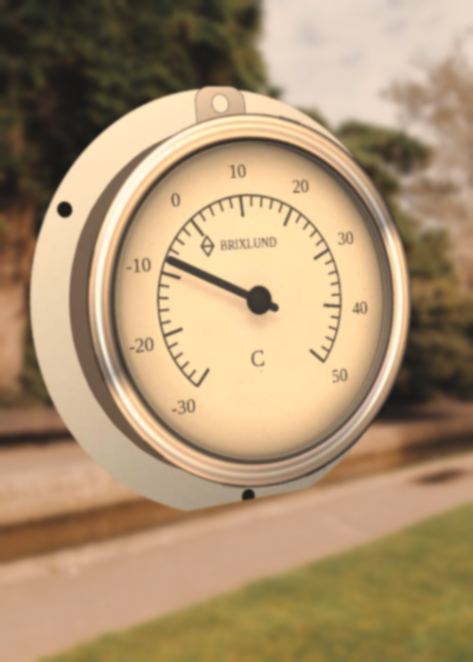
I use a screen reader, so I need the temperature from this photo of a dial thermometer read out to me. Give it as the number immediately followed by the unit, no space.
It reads -8°C
